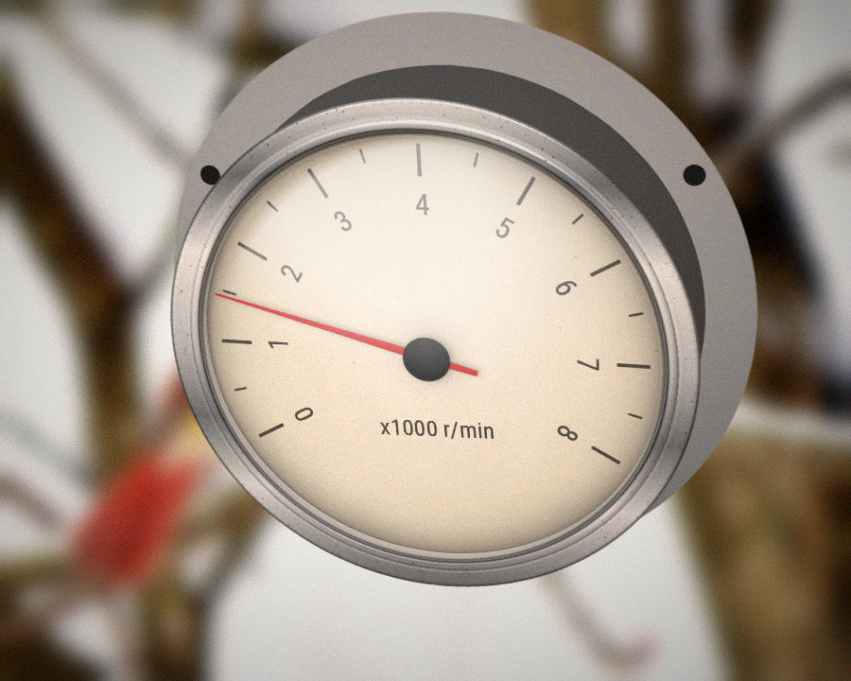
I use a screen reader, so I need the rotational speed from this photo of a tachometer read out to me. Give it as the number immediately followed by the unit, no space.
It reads 1500rpm
